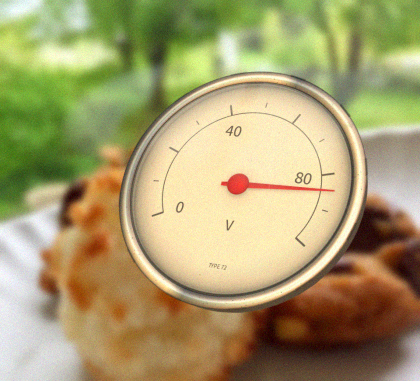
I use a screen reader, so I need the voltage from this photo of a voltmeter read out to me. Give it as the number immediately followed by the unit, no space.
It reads 85V
